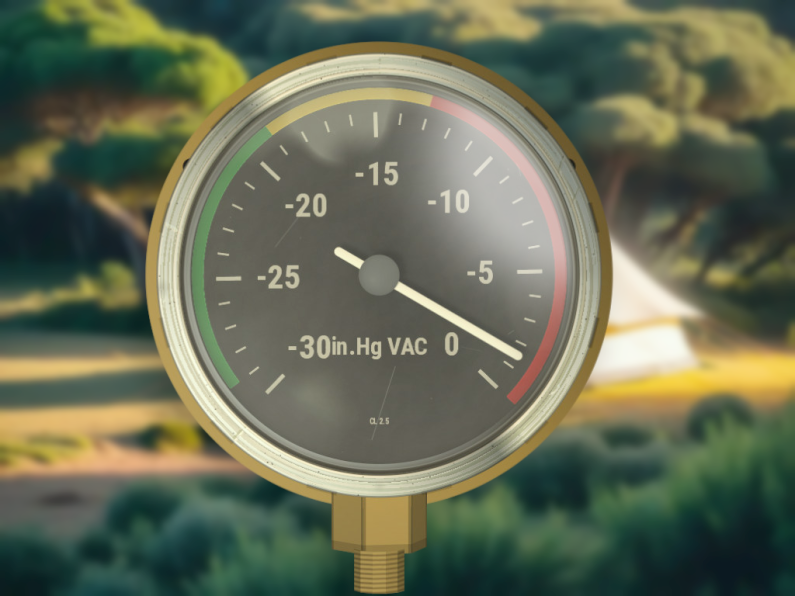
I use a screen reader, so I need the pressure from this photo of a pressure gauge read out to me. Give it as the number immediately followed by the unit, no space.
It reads -1.5inHg
